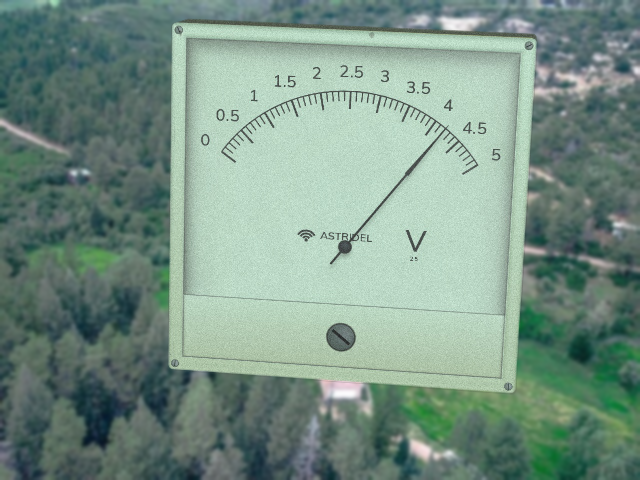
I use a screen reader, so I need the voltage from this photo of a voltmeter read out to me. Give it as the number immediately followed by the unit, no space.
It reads 4.2V
